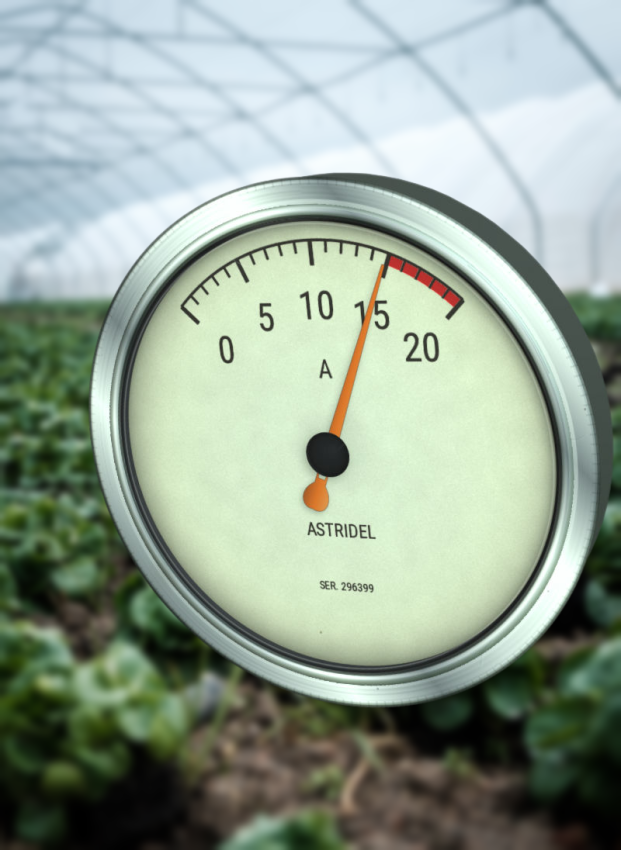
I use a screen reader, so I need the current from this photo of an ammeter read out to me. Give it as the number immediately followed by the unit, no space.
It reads 15A
